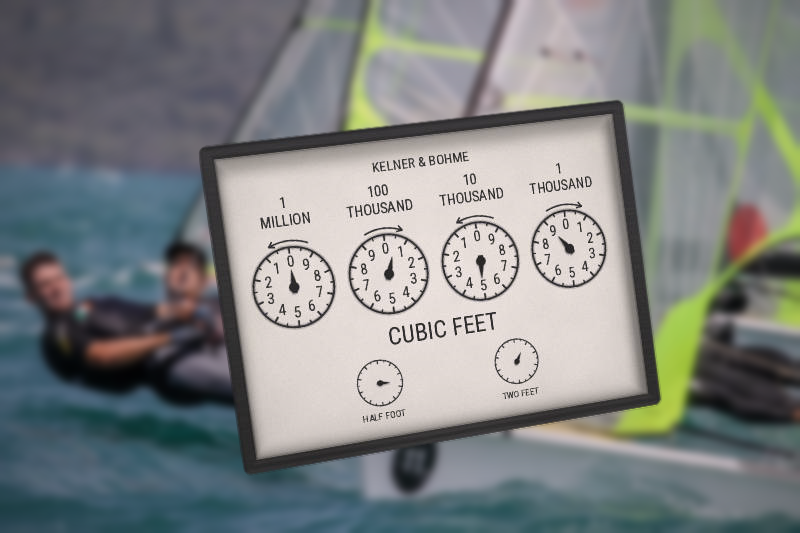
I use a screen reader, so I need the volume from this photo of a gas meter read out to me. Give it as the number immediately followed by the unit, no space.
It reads 4900ft³
